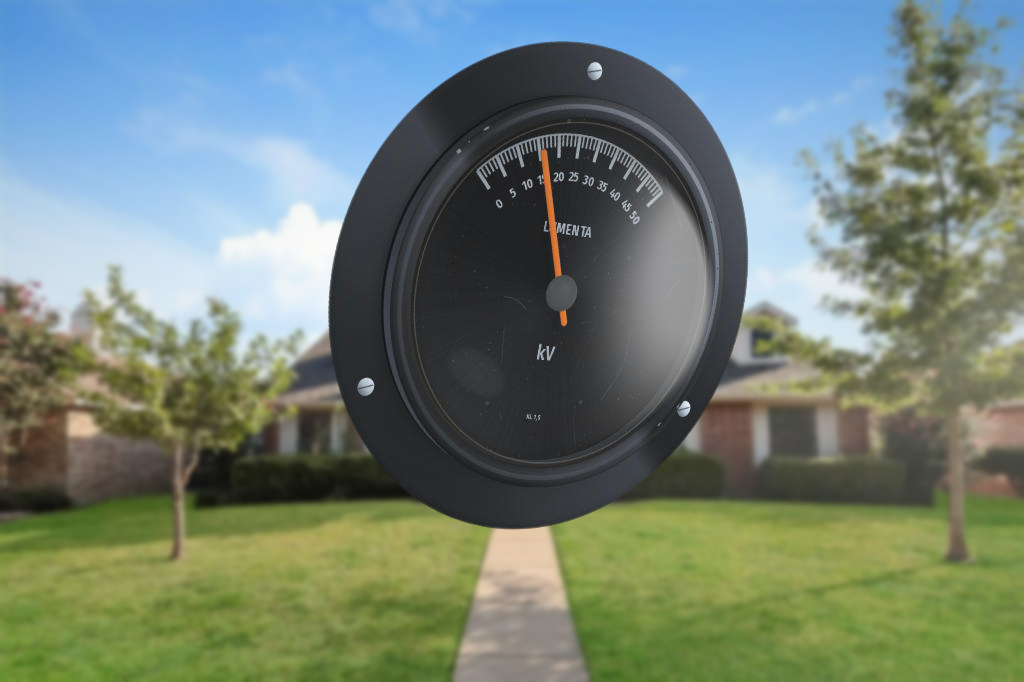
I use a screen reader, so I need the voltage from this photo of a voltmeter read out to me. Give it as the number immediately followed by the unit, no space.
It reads 15kV
